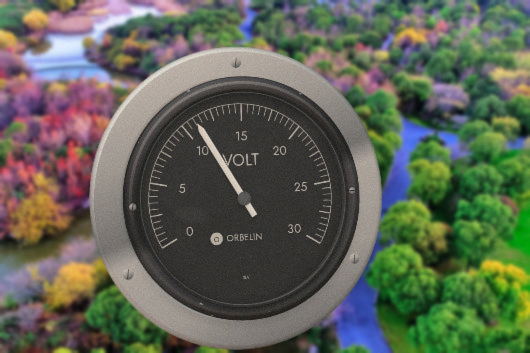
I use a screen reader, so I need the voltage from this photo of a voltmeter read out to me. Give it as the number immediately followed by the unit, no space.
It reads 11V
